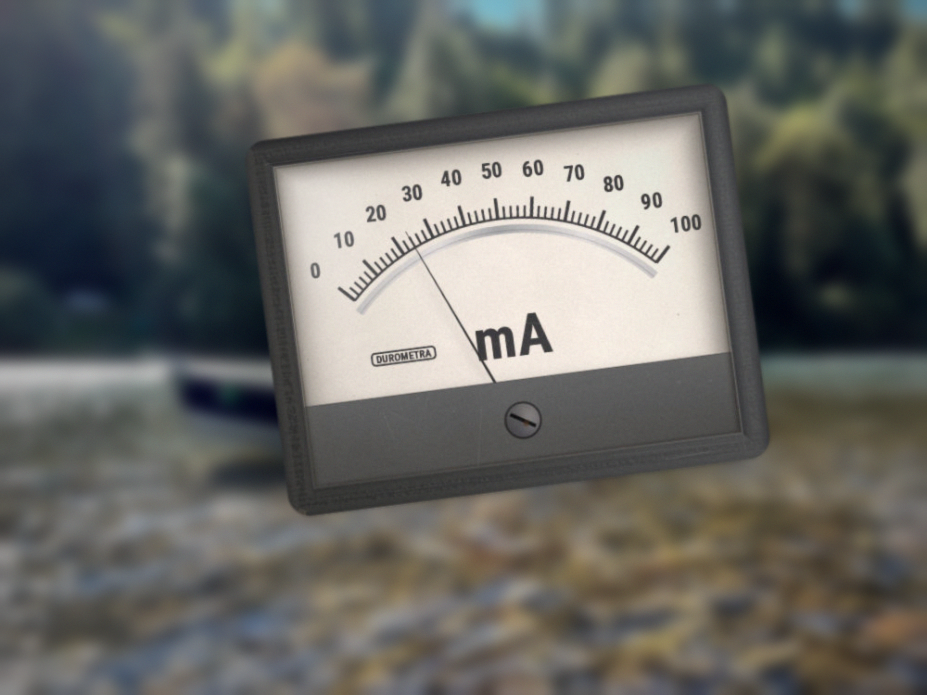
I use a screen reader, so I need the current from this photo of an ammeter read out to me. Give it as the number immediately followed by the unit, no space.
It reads 24mA
